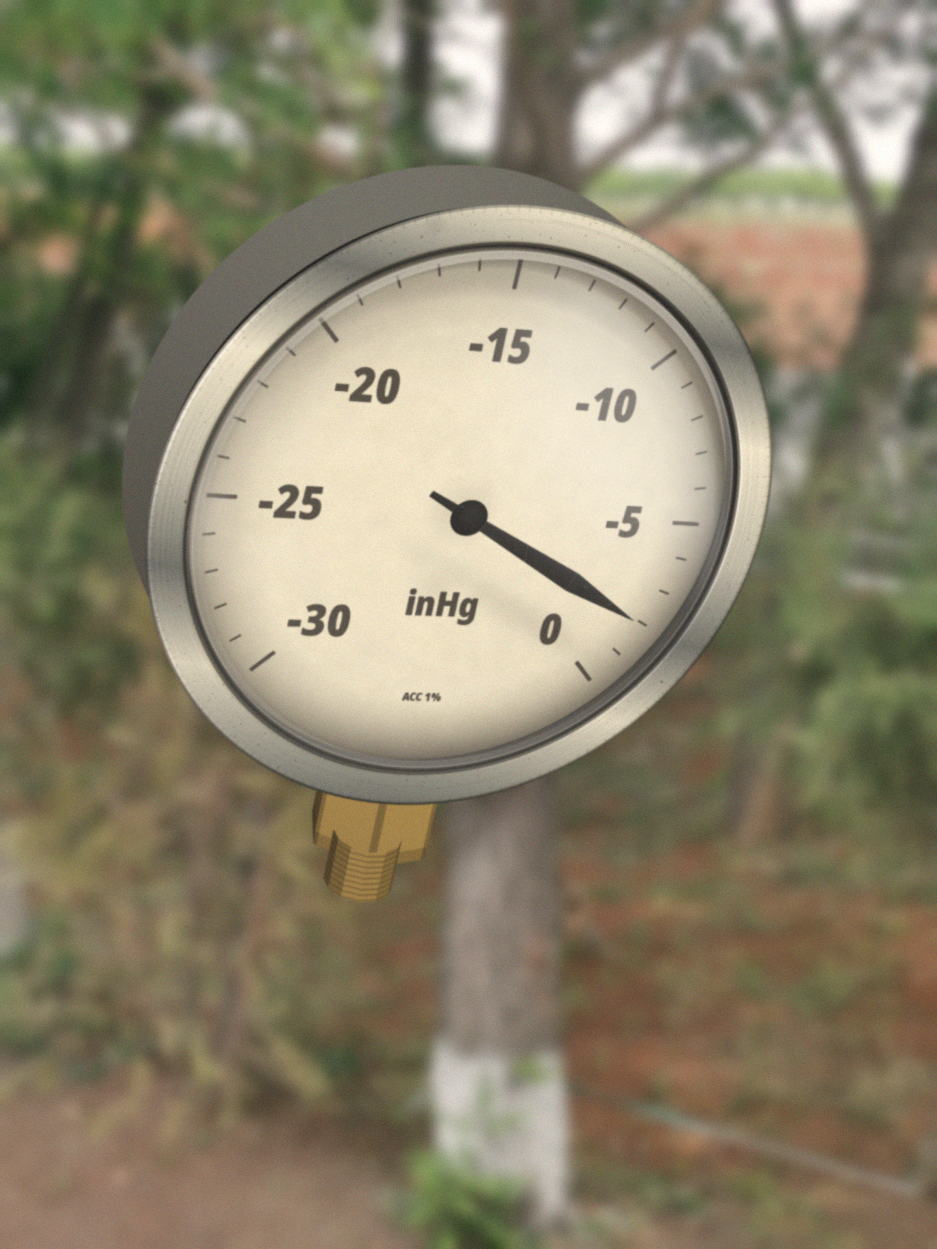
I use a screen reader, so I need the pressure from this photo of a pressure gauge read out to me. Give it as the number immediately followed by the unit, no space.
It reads -2inHg
